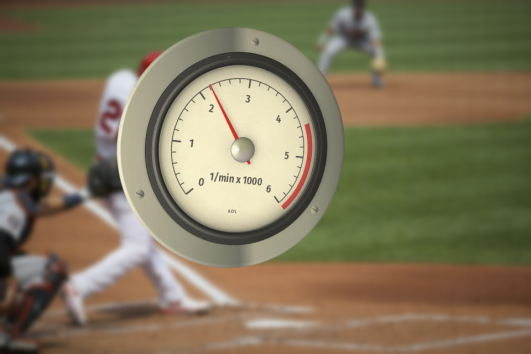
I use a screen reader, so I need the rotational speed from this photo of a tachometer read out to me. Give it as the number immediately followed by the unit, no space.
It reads 2200rpm
